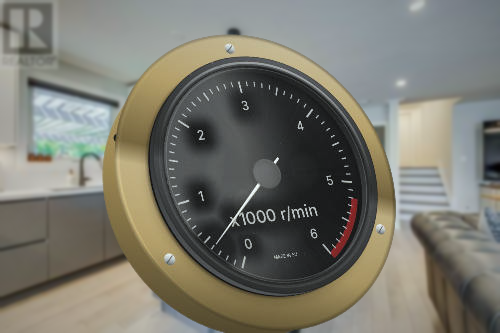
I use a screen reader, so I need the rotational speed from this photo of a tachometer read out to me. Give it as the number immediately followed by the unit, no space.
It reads 400rpm
